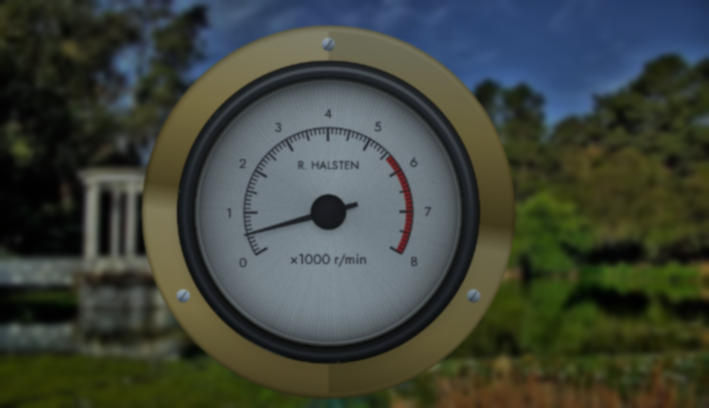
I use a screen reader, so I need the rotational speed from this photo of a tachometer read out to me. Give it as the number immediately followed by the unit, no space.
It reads 500rpm
